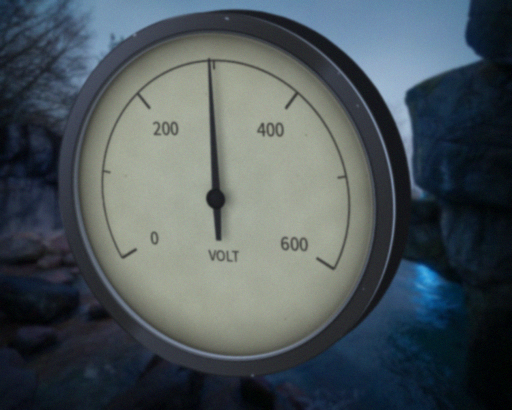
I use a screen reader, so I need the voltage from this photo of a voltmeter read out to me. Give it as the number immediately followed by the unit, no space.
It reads 300V
